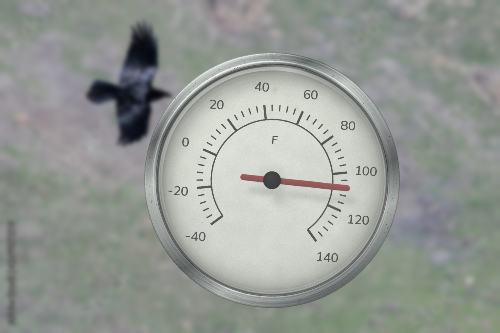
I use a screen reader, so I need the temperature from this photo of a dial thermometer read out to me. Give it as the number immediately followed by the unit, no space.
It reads 108°F
